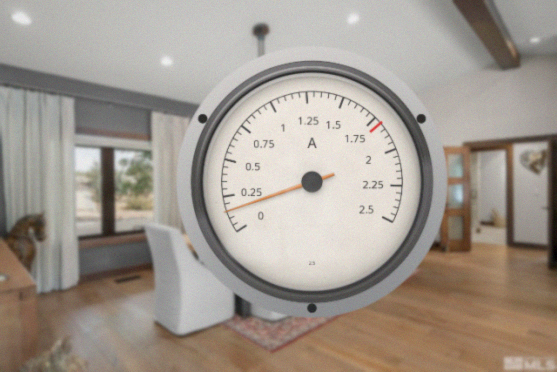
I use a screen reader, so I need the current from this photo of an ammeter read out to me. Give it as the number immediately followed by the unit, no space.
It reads 0.15A
